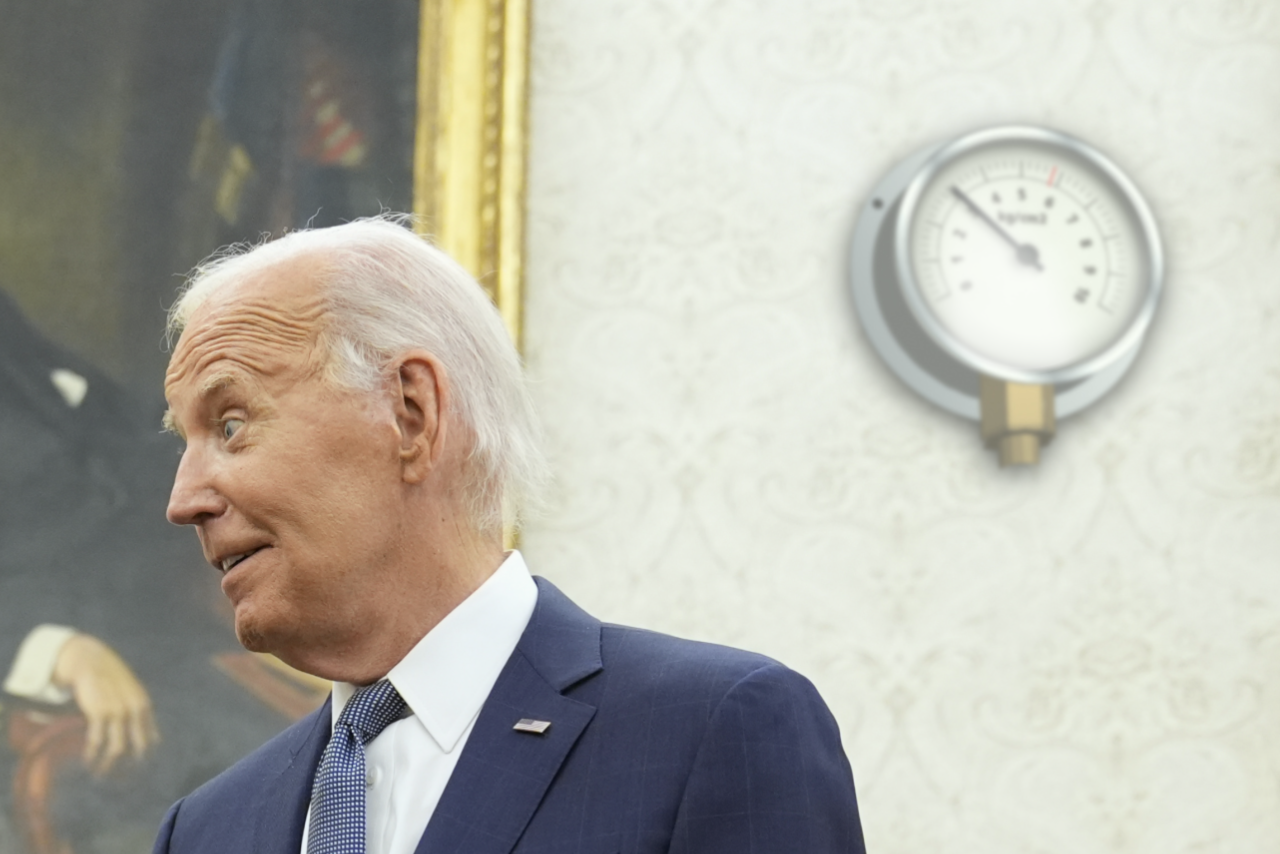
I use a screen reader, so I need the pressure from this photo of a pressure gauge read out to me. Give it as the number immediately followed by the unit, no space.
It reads 3kg/cm²
